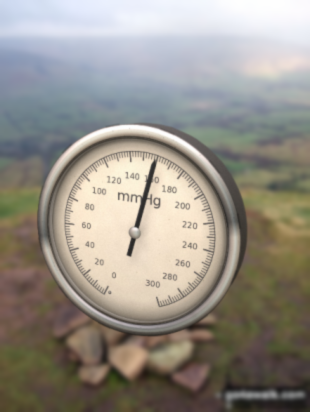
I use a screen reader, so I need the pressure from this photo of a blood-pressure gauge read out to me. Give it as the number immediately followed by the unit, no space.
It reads 160mmHg
